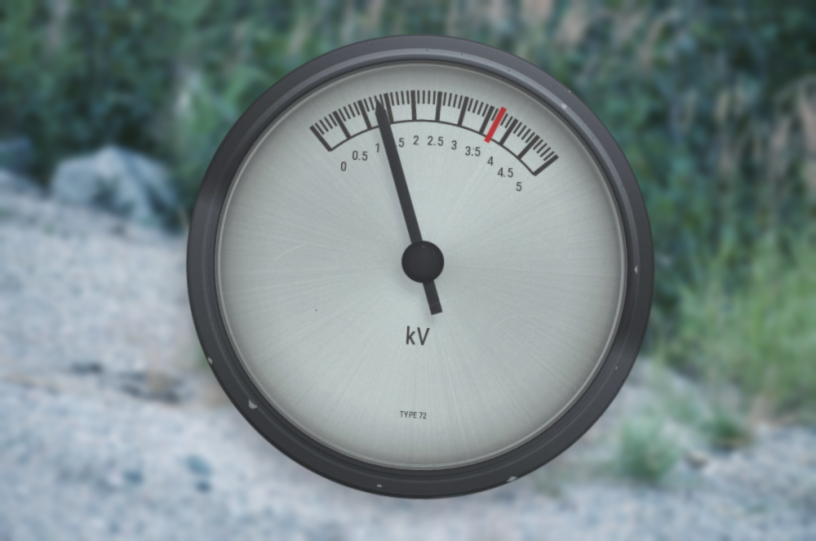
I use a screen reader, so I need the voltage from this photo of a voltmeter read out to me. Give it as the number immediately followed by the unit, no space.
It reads 1.3kV
